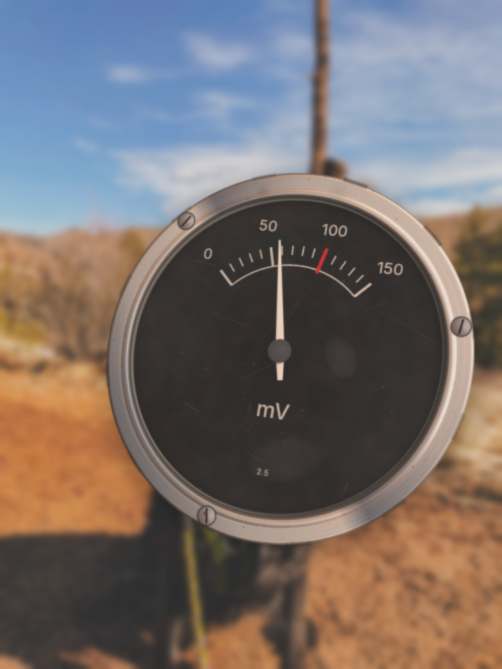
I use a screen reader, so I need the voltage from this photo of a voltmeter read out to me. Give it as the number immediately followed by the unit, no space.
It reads 60mV
